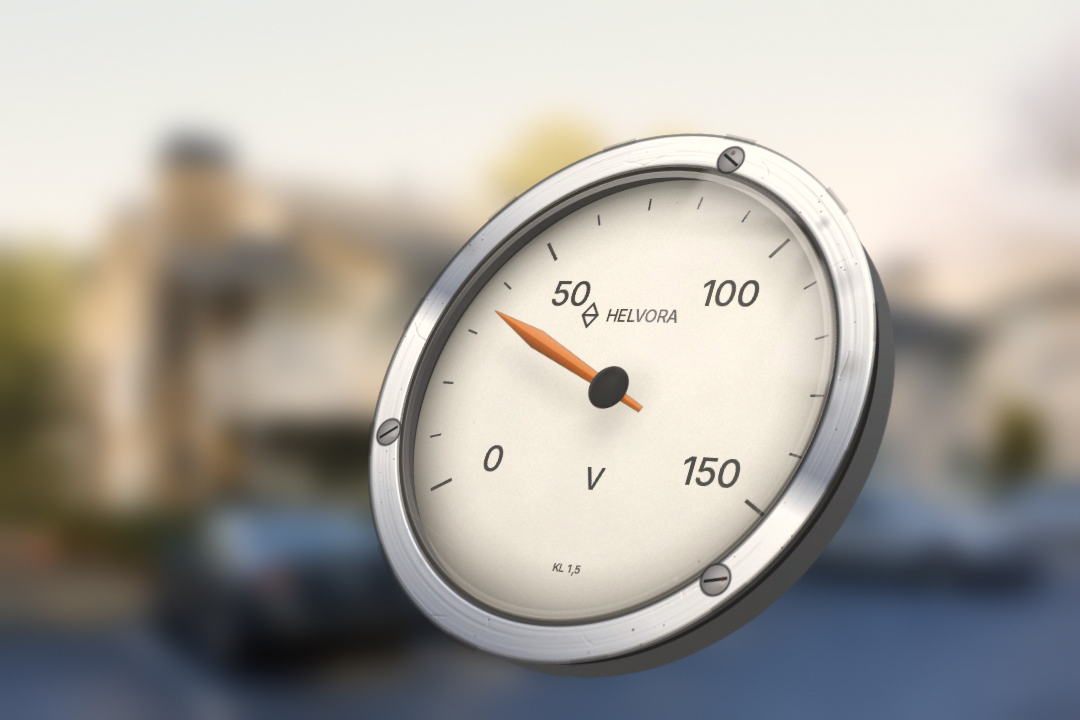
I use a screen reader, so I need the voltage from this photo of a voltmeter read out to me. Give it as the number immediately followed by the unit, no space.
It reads 35V
